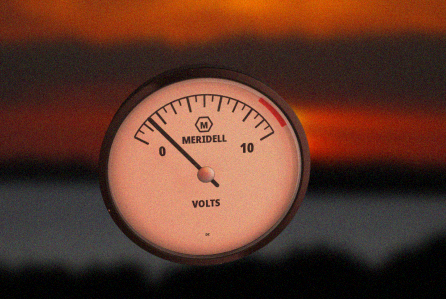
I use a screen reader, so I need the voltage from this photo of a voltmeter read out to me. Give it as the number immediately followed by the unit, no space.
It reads 1.5V
